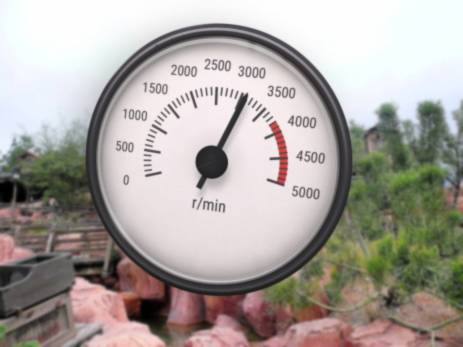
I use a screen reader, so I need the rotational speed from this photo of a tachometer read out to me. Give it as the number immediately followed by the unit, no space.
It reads 3100rpm
